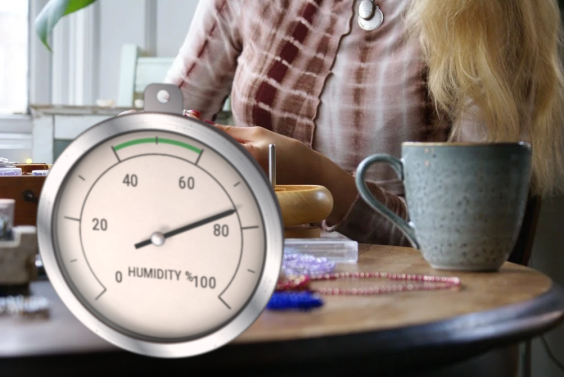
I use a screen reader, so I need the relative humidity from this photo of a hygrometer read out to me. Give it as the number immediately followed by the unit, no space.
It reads 75%
